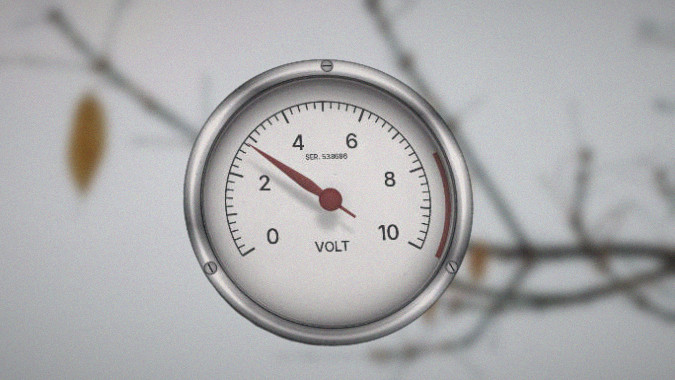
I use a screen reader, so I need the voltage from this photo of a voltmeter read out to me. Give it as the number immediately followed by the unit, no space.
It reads 2.8V
